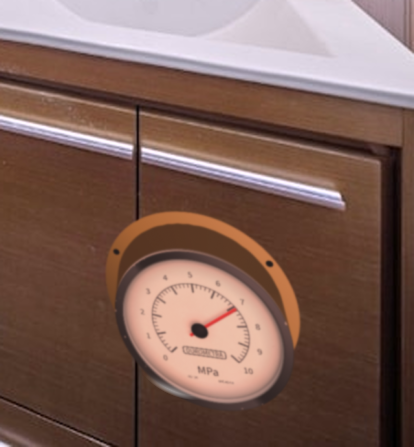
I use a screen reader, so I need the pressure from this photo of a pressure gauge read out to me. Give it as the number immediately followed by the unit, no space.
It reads 7MPa
